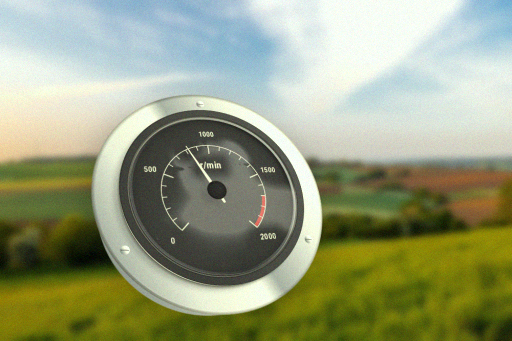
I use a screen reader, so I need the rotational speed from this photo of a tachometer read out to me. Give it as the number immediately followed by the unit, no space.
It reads 800rpm
